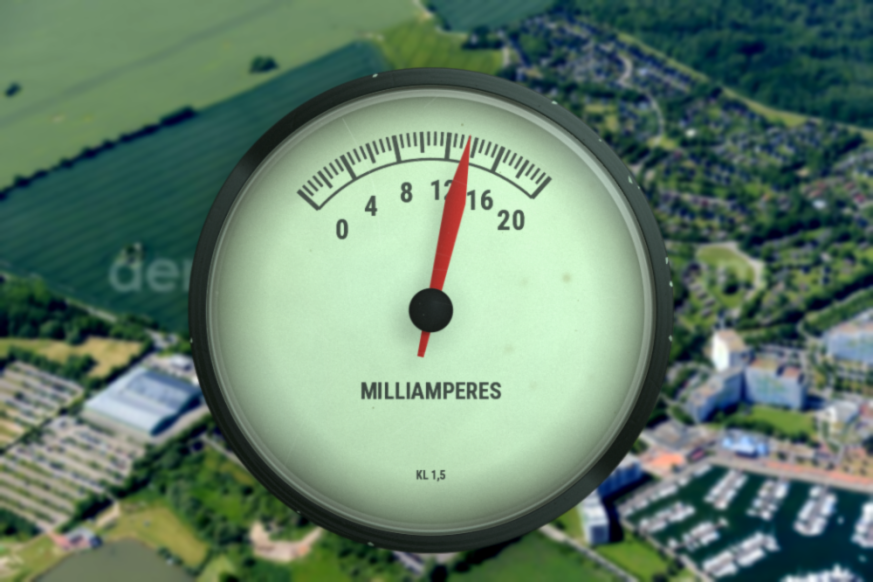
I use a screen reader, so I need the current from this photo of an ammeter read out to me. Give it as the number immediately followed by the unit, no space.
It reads 13.5mA
